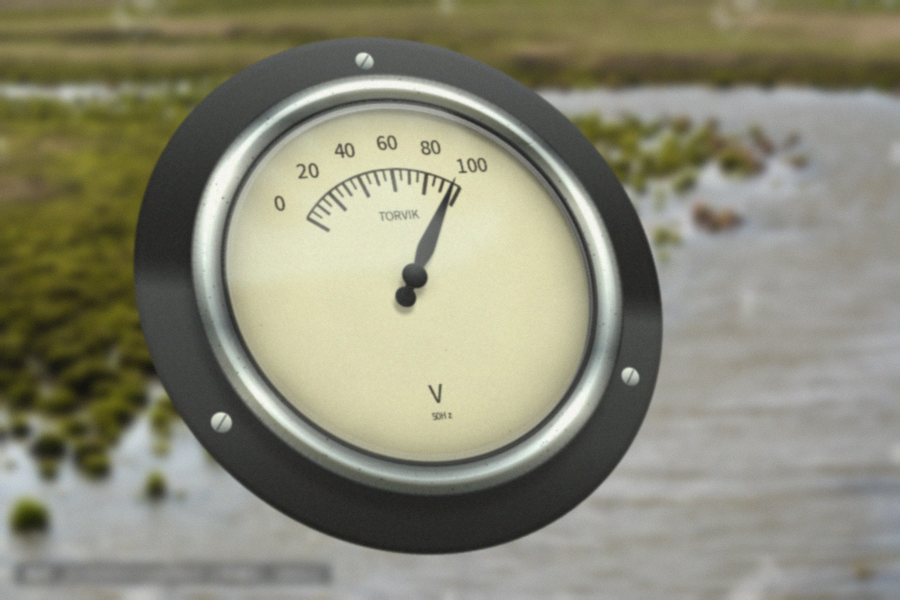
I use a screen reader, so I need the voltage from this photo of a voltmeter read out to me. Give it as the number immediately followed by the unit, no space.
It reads 95V
